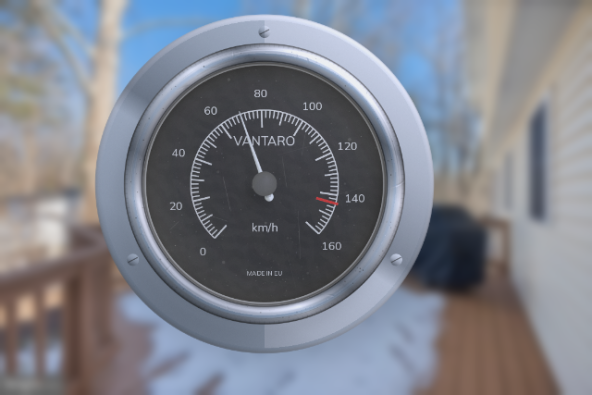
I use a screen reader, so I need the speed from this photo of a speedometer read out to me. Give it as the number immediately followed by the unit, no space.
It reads 70km/h
